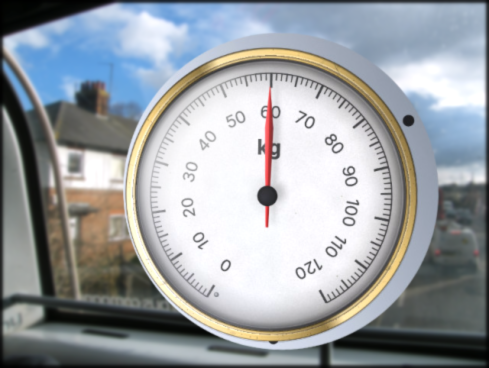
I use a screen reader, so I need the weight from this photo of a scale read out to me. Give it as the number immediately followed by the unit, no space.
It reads 60kg
